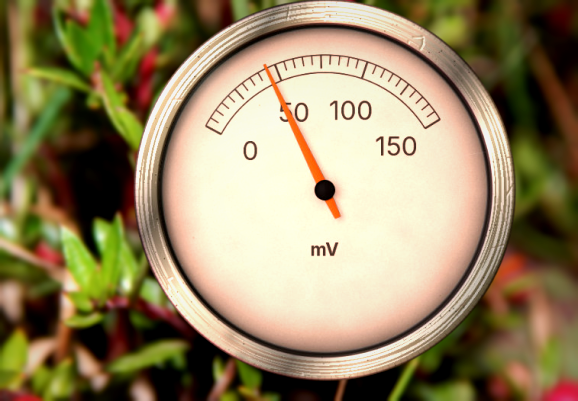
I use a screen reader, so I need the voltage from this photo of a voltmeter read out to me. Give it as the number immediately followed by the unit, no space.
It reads 45mV
